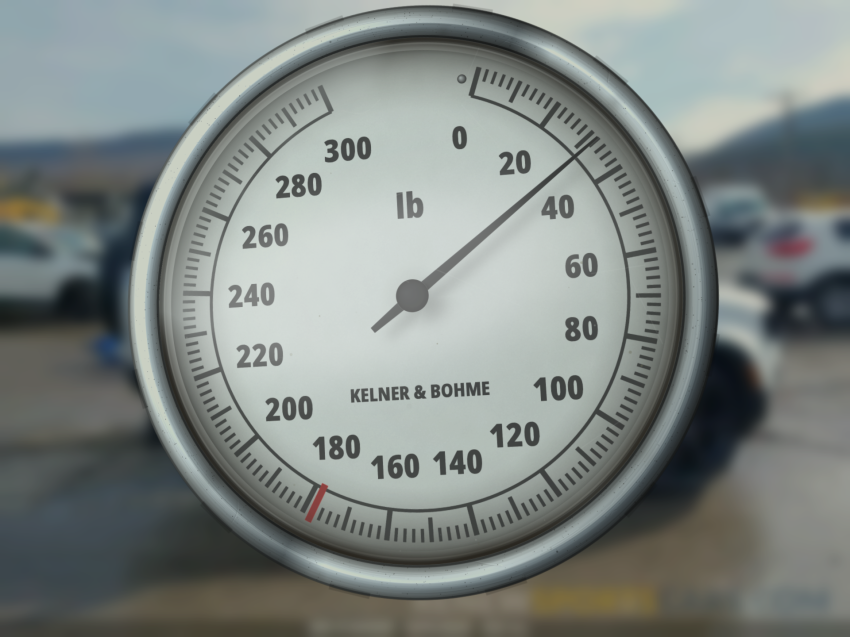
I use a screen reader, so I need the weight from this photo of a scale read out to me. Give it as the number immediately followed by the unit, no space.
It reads 32lb
